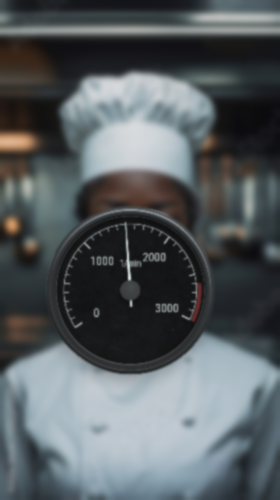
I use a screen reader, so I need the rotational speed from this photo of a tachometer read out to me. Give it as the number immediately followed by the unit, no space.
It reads 1500rpm
